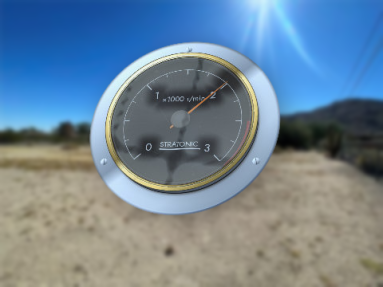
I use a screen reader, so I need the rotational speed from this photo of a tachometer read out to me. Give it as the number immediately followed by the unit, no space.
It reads 2000rpm
